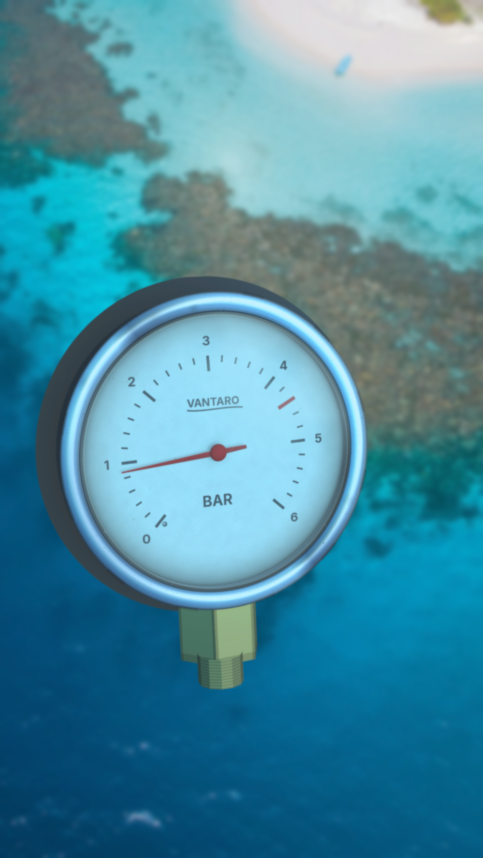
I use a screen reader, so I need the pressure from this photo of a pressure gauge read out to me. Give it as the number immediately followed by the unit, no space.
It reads 0.9bar
